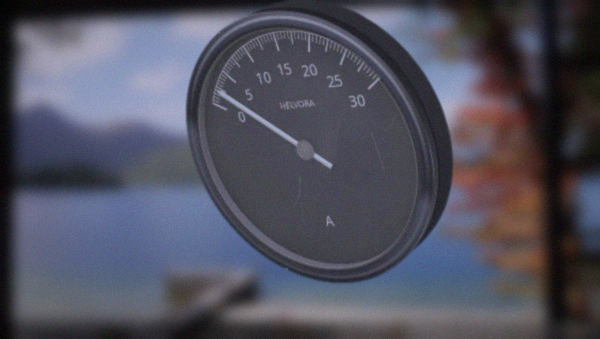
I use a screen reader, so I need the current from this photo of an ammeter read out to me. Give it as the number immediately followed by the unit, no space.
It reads 2.5A
